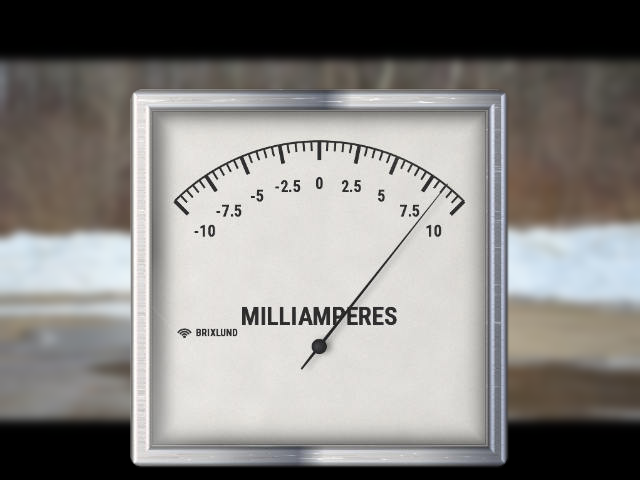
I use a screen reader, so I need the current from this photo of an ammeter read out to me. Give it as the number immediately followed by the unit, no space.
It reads 8.5mA
